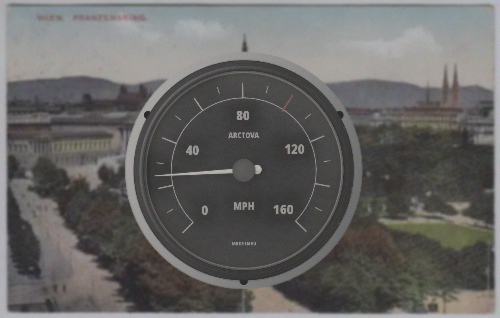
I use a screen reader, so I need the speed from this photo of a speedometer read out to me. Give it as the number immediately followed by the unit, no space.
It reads 25mph
